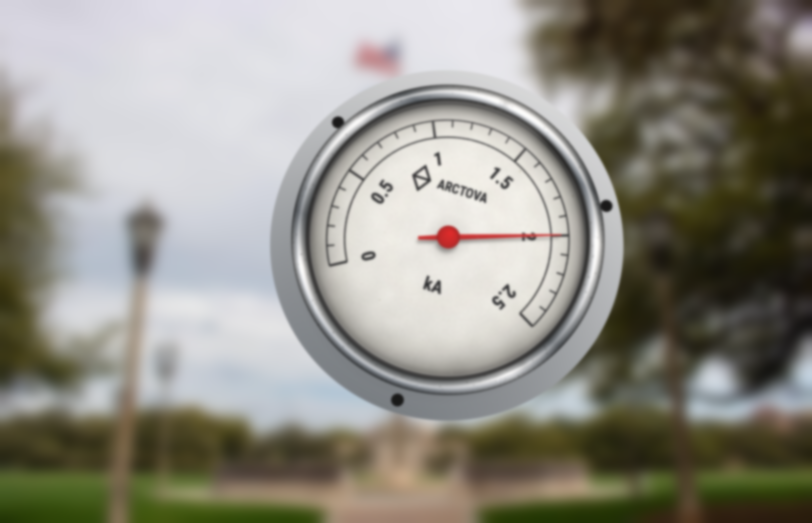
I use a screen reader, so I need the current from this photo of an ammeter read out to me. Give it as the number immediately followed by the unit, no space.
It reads 2kA
